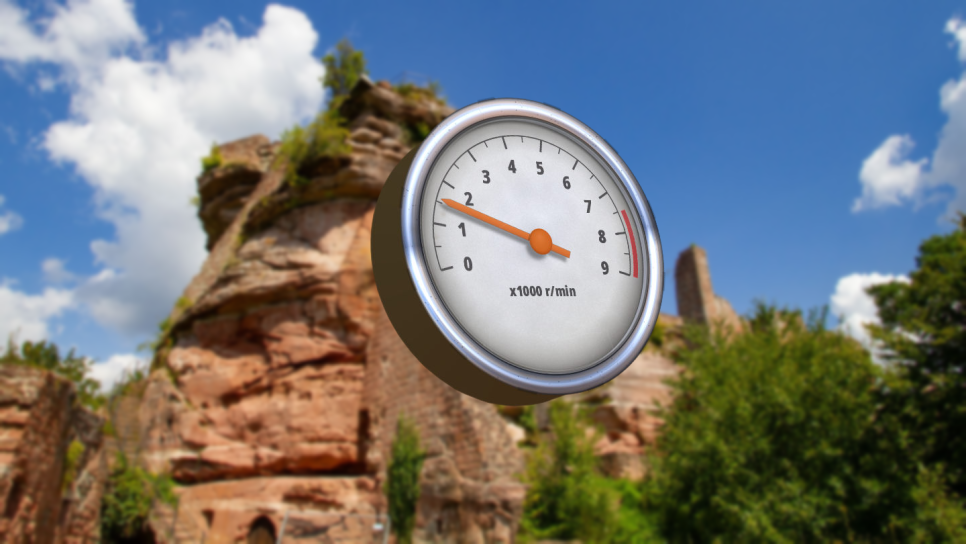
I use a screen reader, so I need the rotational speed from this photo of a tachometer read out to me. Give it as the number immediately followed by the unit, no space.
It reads 1500rpm
